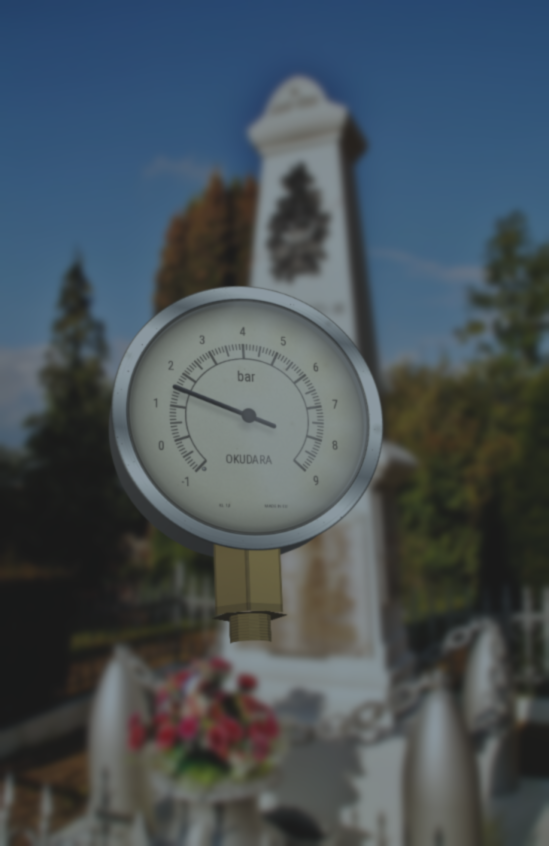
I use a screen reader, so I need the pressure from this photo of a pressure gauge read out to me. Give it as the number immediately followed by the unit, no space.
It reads 1.5bar
